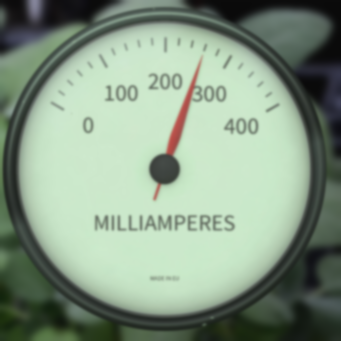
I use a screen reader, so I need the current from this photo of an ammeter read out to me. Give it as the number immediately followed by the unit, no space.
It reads 260mA
